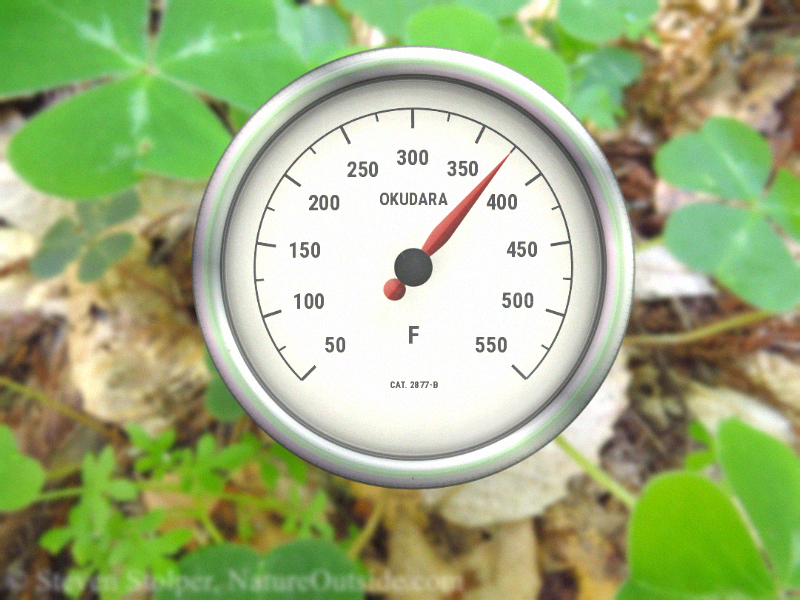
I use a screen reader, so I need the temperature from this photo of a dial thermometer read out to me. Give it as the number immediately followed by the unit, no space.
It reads 375°F
